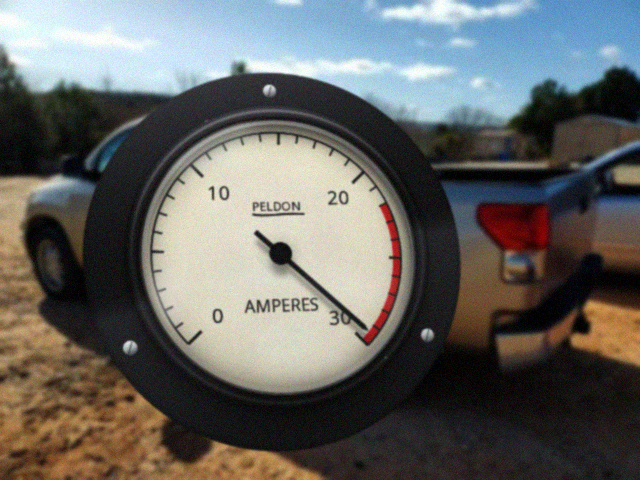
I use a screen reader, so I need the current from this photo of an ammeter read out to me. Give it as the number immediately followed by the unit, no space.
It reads 29.5A
